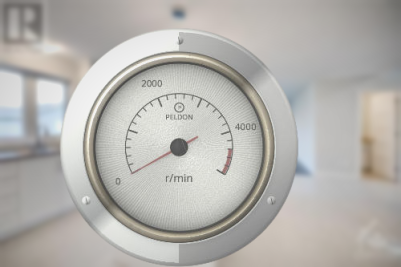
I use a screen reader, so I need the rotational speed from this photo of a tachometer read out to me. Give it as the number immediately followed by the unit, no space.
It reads 0rpm
